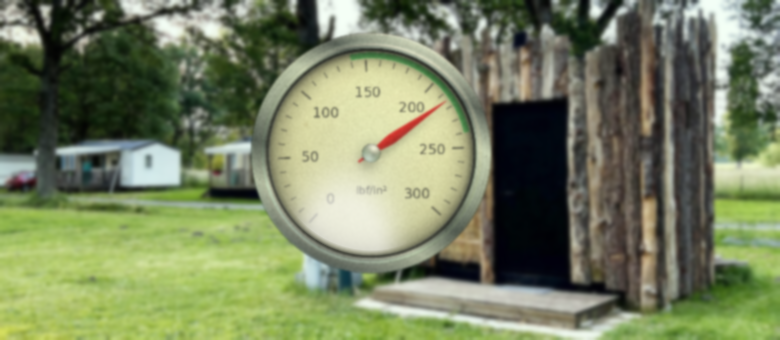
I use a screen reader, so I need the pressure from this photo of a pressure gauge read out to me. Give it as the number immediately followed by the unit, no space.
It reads 215psi
